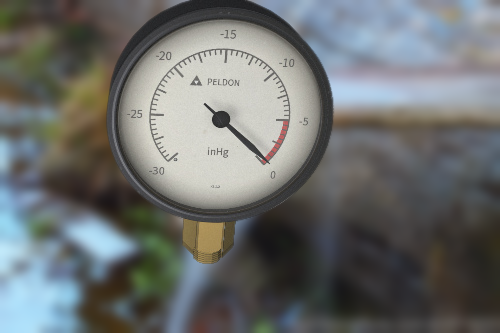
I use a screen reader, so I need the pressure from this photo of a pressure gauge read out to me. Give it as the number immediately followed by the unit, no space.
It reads -0.5inHg
